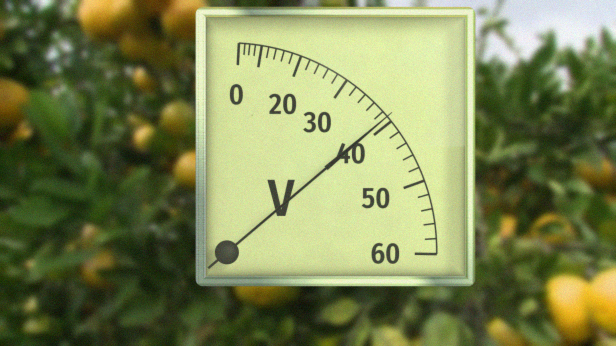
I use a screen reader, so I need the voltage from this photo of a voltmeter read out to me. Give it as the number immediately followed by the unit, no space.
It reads 39V
